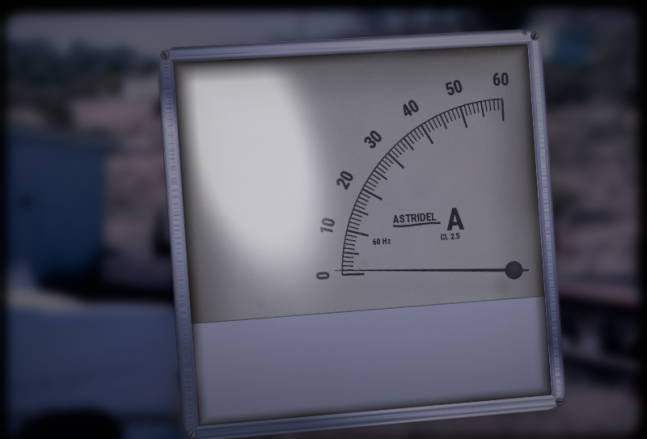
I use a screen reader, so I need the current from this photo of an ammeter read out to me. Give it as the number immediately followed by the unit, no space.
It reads 1A
